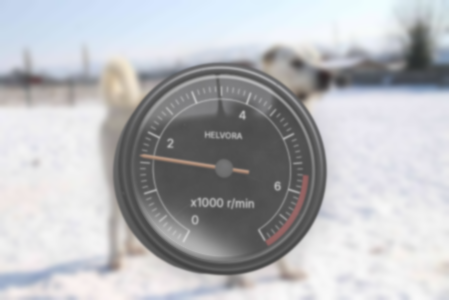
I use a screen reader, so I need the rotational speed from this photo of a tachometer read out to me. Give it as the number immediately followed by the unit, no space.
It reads 1600rpm
